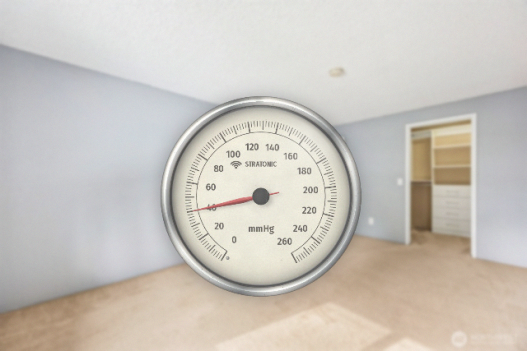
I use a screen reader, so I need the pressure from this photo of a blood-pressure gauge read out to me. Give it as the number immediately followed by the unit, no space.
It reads 40mmHg
